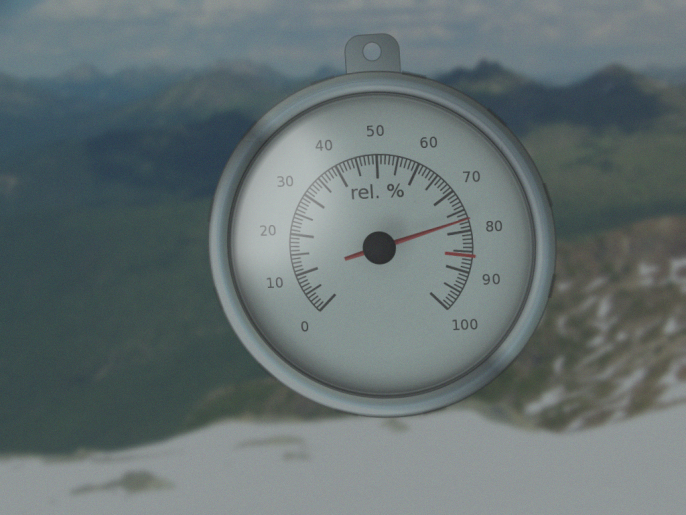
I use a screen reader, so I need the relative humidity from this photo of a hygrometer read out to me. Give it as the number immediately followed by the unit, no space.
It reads 77%
